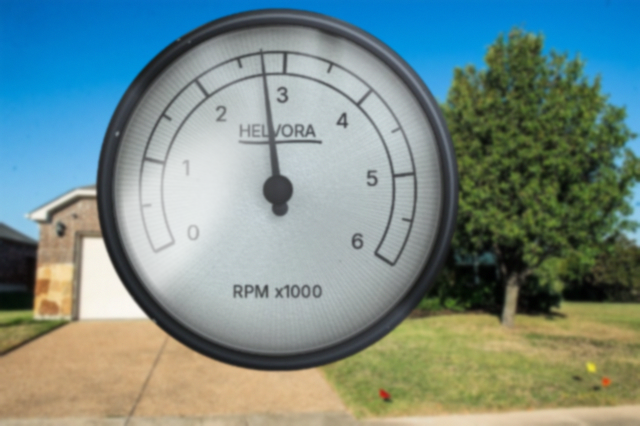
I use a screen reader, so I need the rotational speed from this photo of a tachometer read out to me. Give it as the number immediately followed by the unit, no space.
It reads 2750rpm
